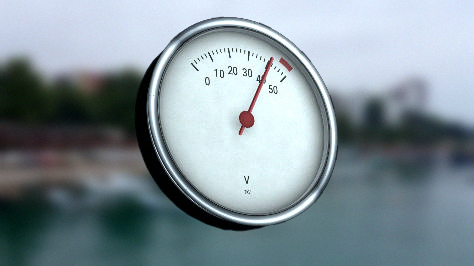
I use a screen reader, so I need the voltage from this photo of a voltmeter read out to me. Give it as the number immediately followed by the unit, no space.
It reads 40V
